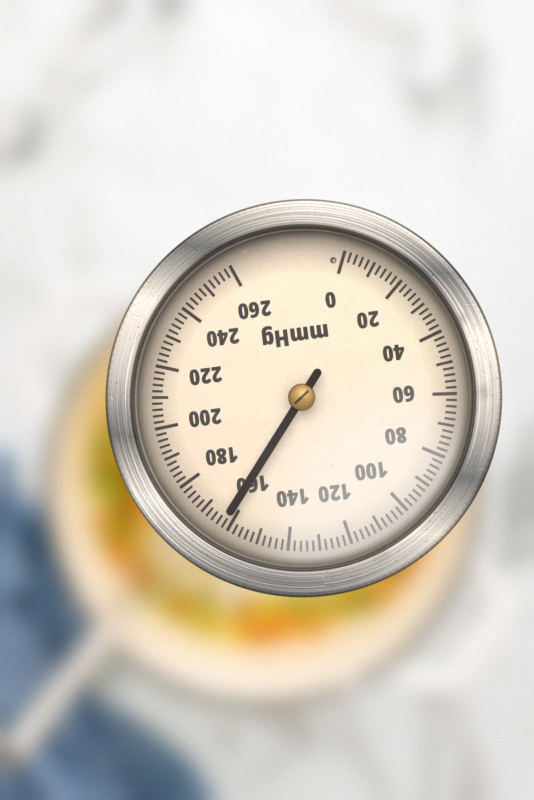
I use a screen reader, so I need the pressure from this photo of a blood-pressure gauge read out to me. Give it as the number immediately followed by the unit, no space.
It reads 162mmHg
